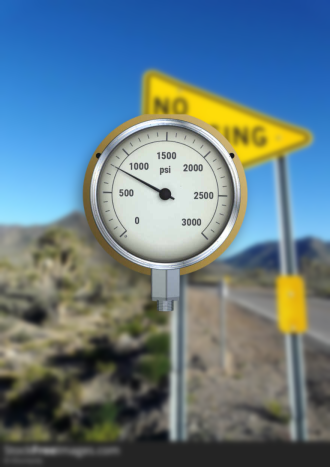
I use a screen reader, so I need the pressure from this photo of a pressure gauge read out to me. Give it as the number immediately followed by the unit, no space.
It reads 800psi
